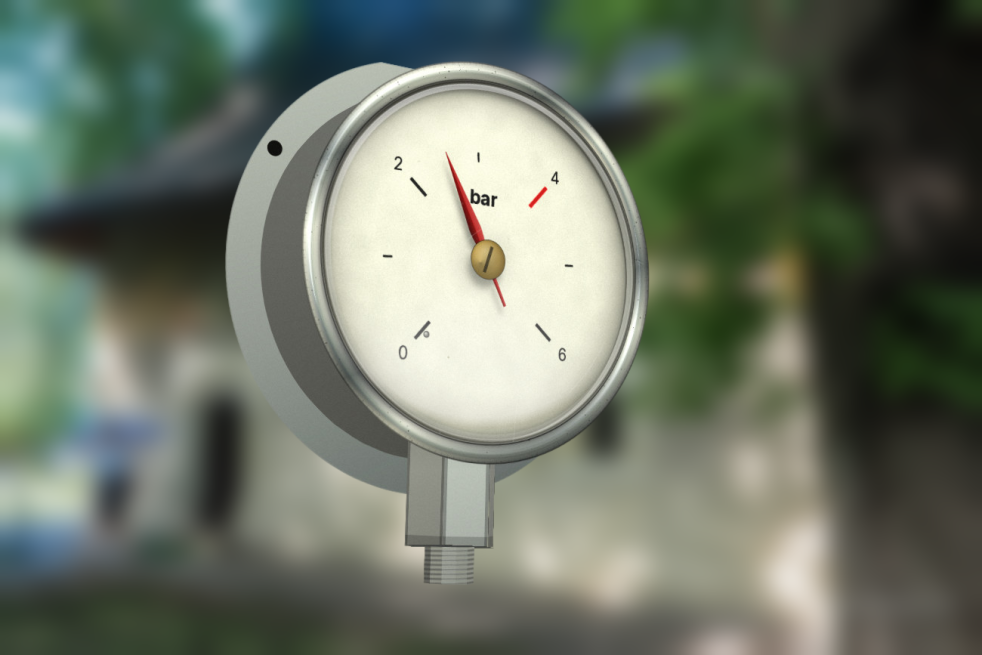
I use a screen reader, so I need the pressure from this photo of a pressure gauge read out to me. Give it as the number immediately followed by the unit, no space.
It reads 2.5bar
